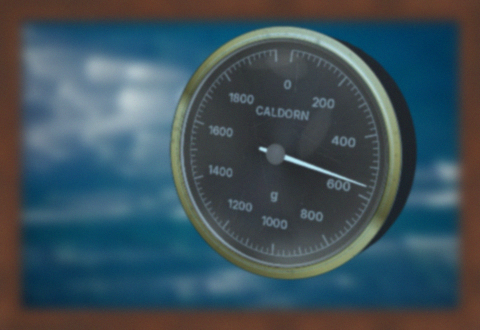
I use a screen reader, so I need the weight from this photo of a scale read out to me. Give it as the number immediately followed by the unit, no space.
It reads 560g
